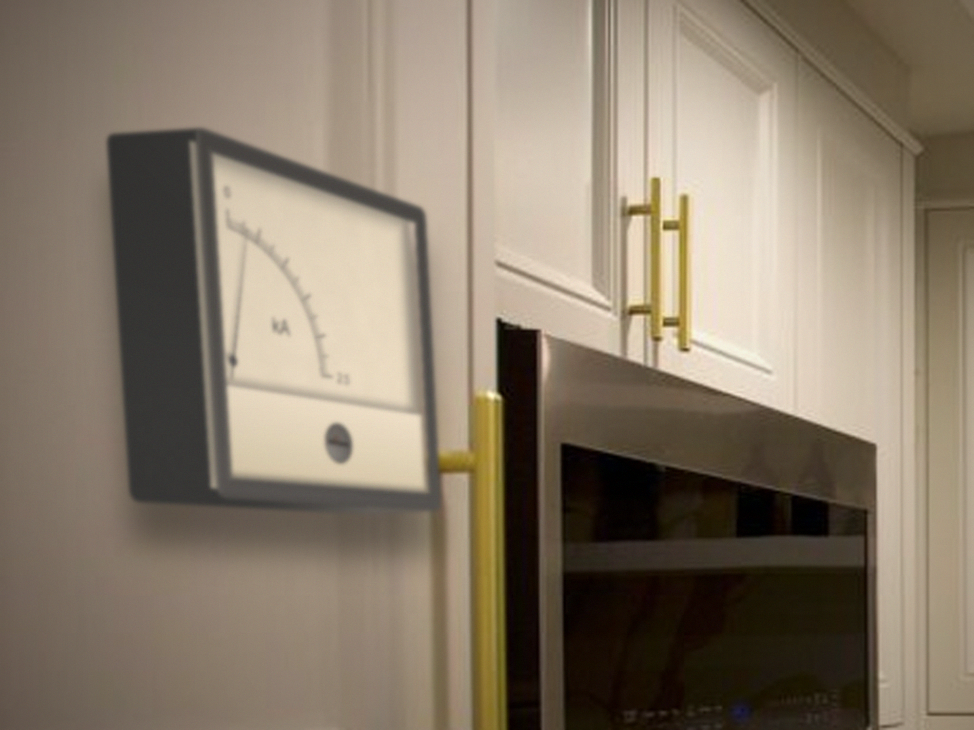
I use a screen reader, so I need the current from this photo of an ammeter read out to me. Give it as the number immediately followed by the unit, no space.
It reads 0.25kA
